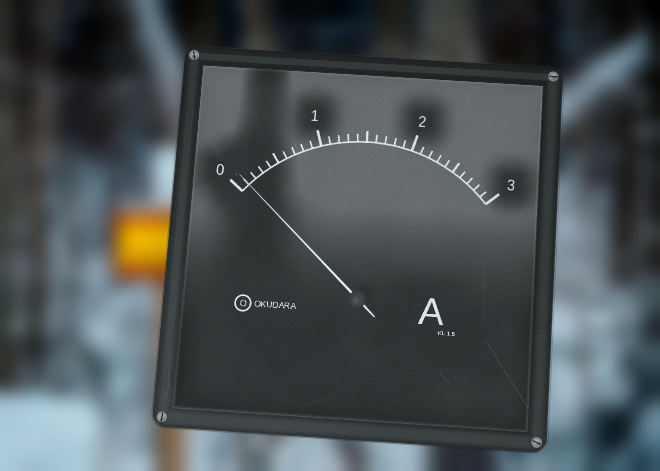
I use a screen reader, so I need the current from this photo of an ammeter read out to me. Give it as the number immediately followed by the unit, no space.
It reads 0.1A
